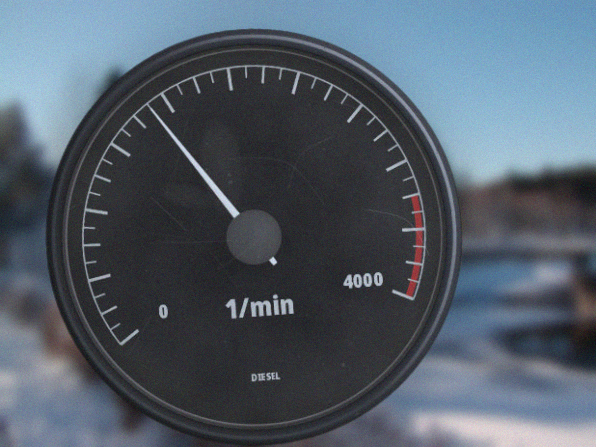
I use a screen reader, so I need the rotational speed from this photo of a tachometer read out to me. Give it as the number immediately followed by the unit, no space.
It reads 1500rpm
